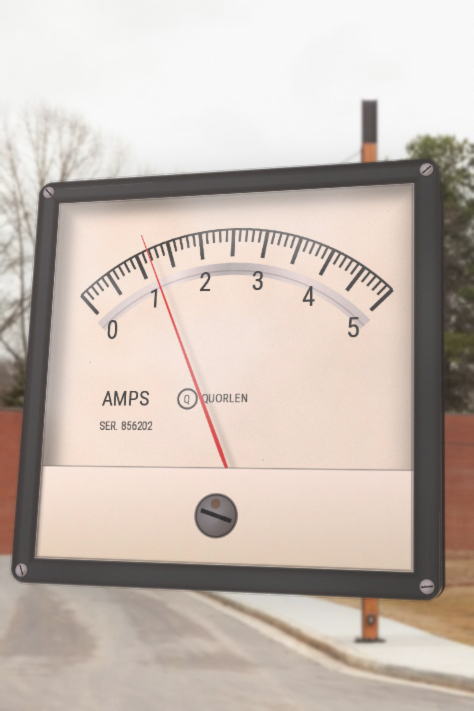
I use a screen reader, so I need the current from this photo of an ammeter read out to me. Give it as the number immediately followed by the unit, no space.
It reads 1.2A
